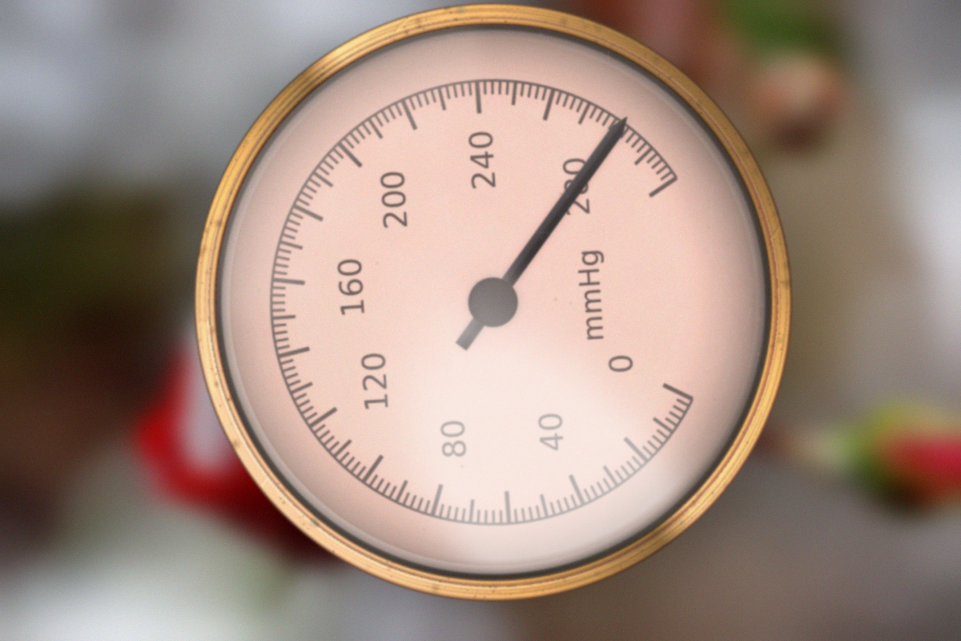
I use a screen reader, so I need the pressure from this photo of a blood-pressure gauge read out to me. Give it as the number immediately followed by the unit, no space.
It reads 280mmHg
